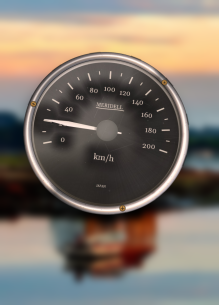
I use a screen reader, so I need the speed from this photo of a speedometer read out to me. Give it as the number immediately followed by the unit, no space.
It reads 20km/h
